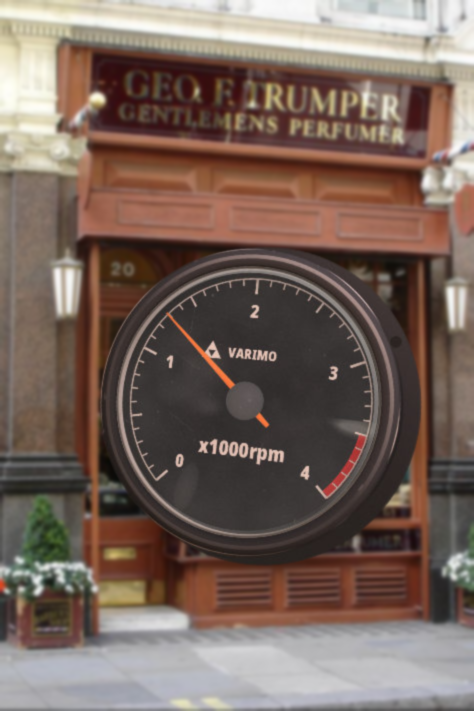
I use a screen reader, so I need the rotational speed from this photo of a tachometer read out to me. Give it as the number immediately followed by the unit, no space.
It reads 1300rpm
